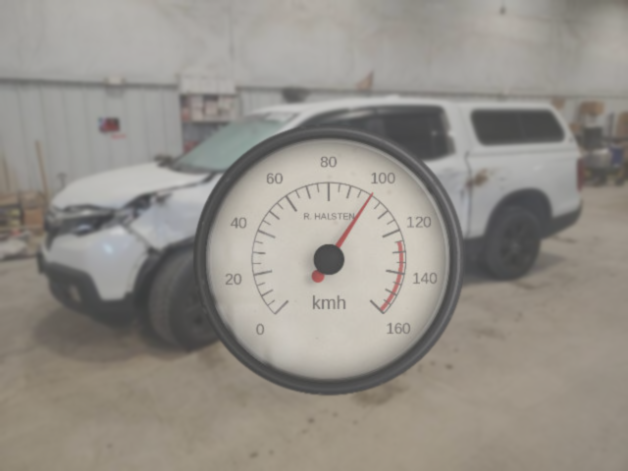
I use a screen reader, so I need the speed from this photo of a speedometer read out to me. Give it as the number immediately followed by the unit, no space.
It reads 100km/h
